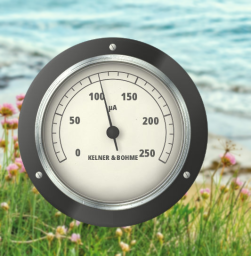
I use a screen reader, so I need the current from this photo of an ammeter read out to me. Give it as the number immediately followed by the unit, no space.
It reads 110µA
